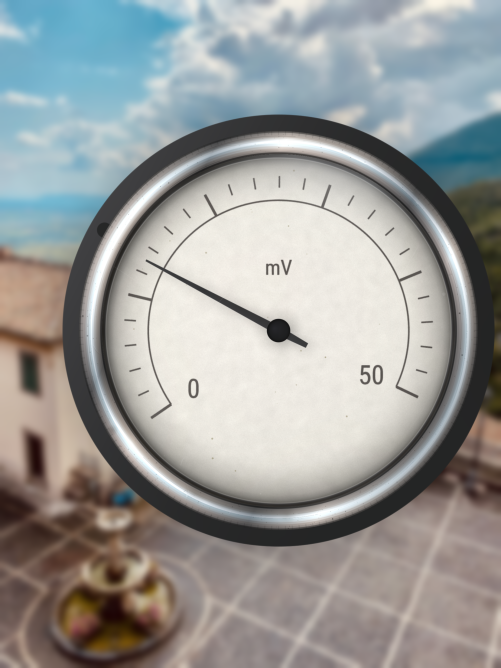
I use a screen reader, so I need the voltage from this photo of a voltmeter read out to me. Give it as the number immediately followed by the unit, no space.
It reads 13mV
